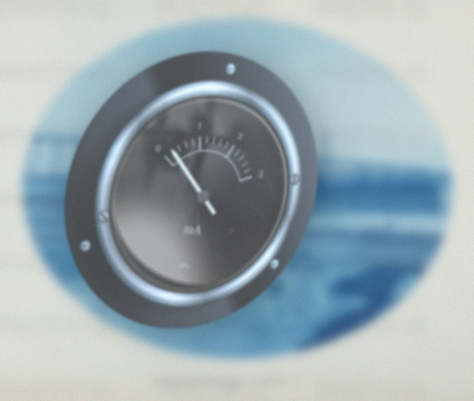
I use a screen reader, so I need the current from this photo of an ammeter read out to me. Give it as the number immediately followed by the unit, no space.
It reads 0.2mA
